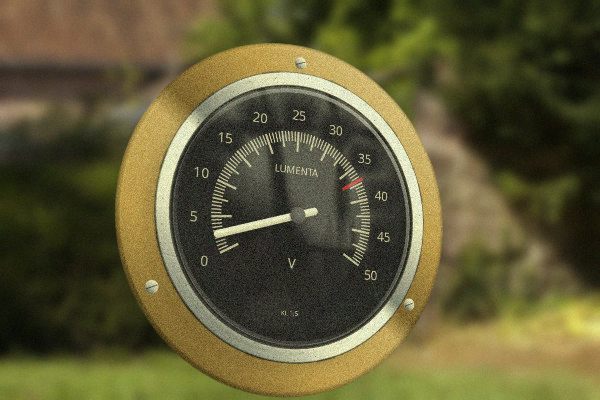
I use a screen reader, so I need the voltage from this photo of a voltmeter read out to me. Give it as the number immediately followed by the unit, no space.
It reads 2.5V
